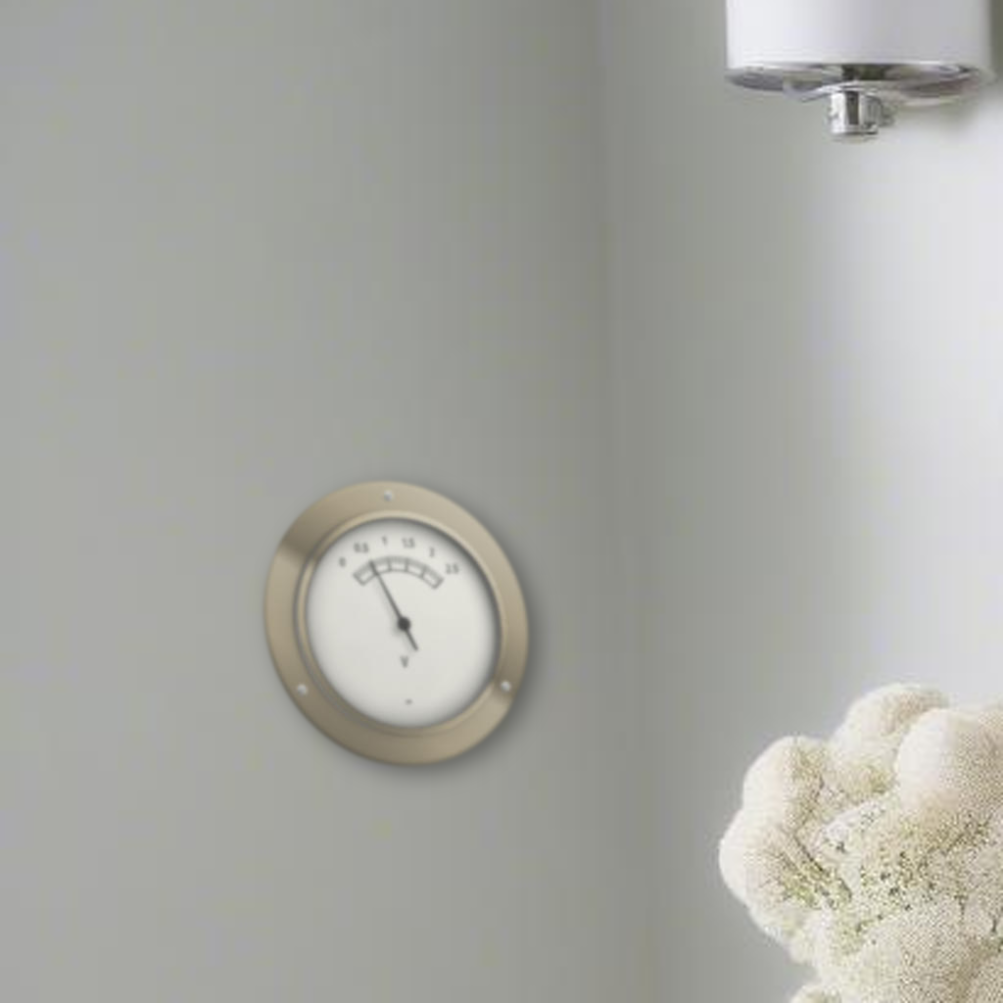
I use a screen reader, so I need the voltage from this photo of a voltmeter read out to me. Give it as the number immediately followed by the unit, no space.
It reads 0.5V
